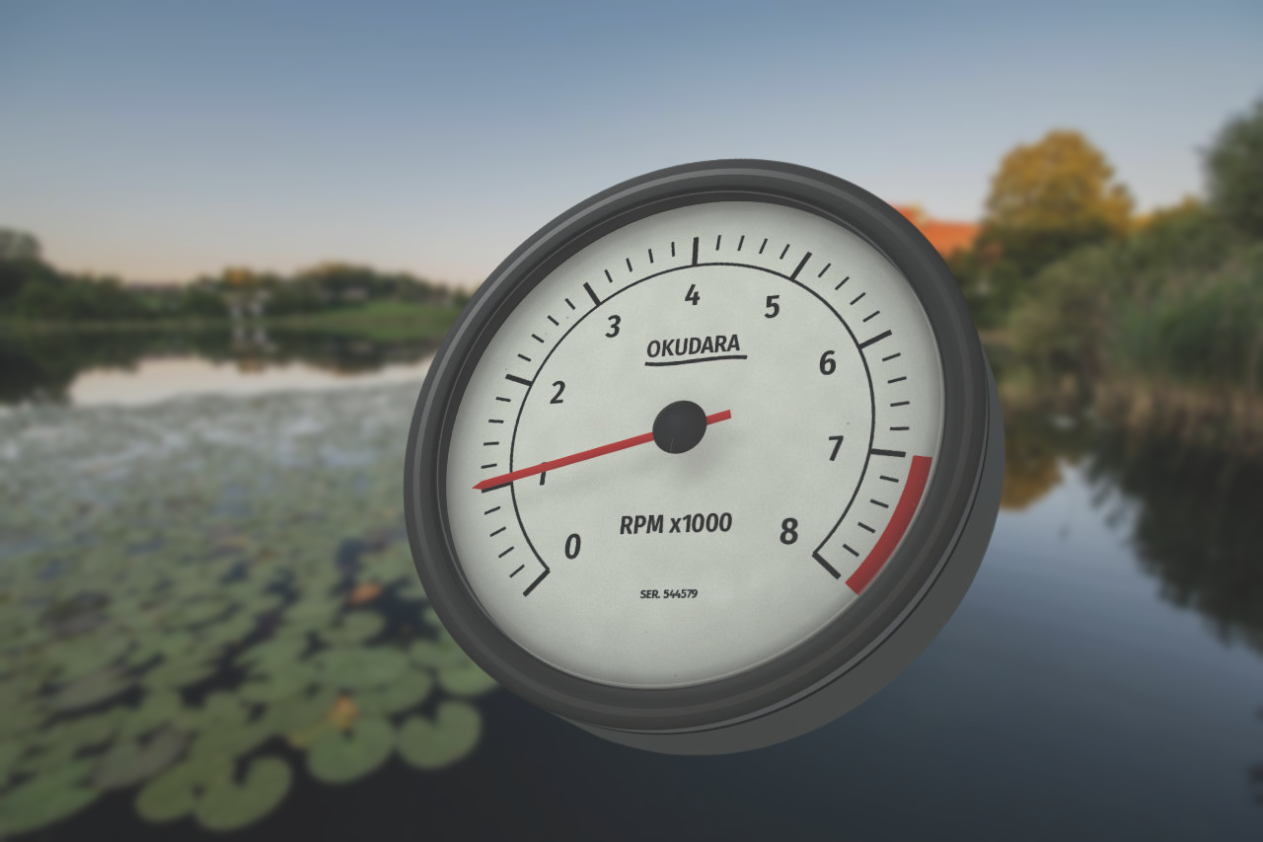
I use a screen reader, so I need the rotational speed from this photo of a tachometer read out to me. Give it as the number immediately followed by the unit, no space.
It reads 1000rpm
